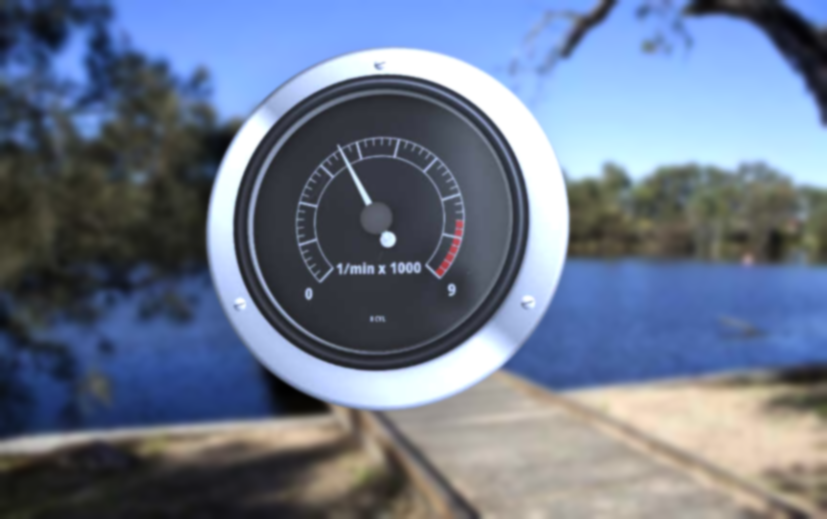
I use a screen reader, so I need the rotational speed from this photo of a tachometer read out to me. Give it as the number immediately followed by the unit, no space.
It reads 3600rpm
